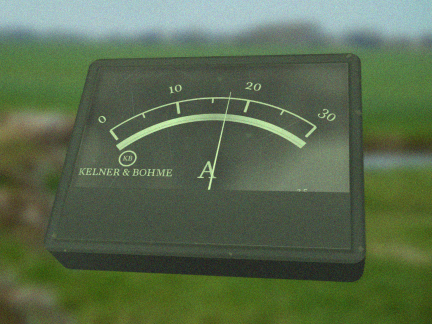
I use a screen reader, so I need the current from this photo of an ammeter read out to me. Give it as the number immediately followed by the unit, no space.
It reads 17.5A
